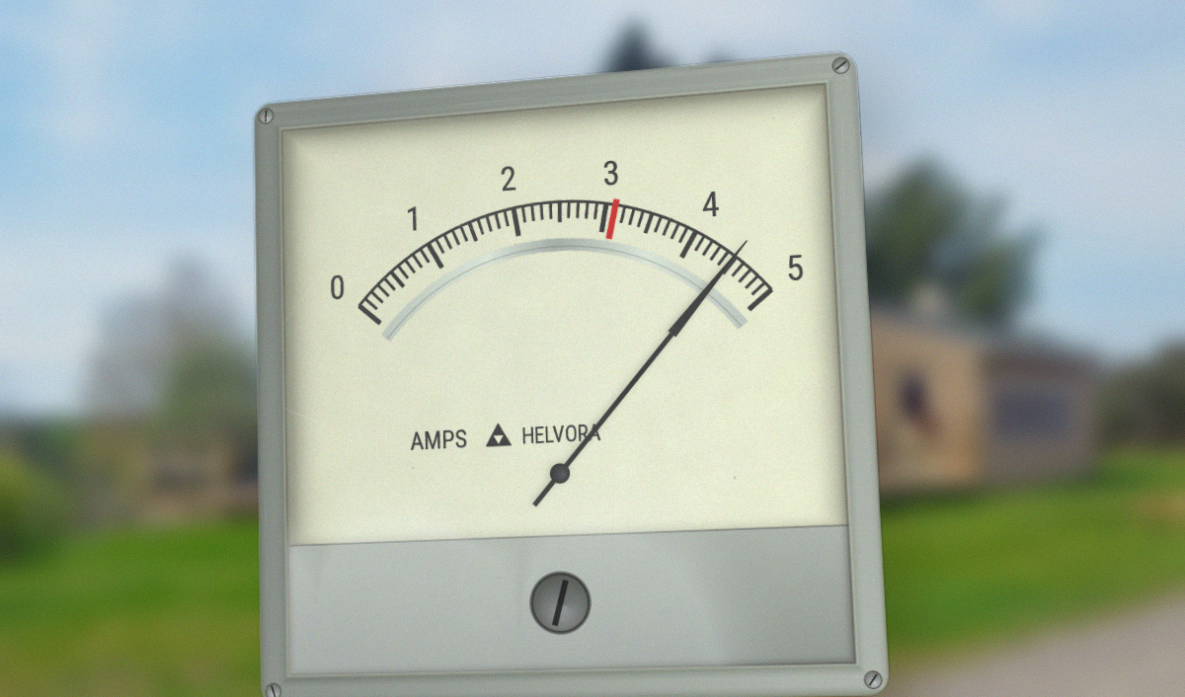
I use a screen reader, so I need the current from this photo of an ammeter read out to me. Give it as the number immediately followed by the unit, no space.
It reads 4.5A
